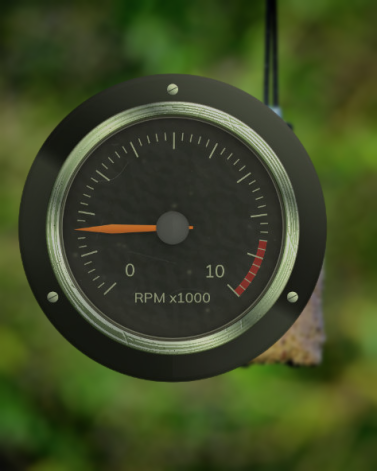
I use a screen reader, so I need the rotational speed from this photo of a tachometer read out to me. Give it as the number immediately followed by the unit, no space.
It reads 1600rpm
